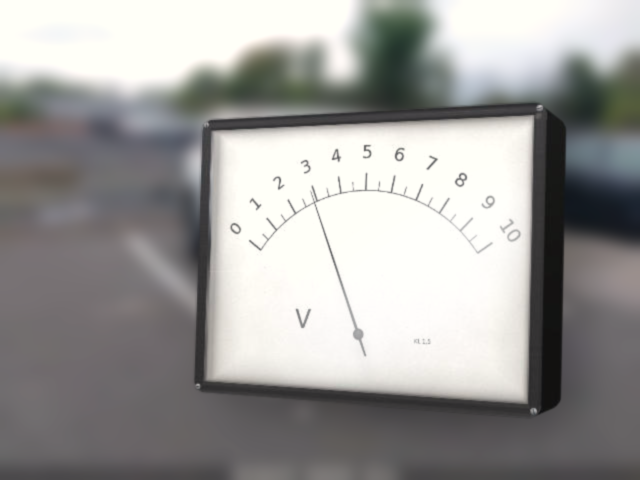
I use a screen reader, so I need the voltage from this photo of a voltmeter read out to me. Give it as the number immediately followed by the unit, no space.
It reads 3V
